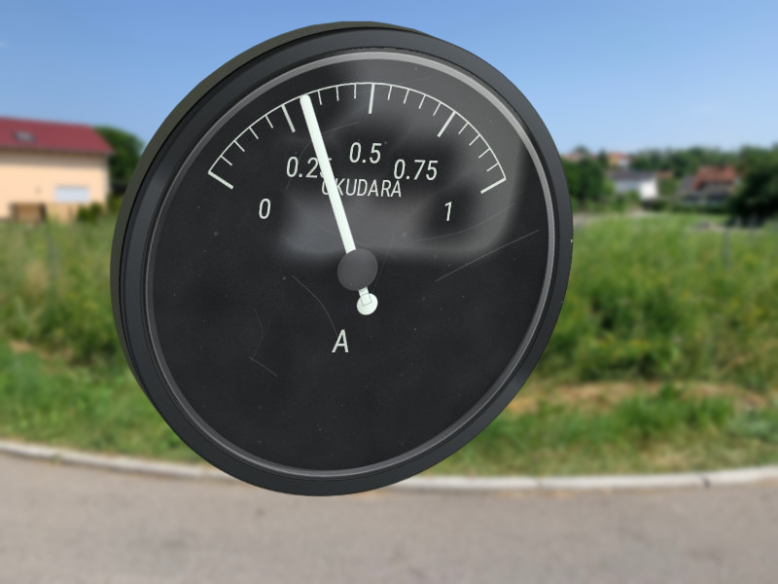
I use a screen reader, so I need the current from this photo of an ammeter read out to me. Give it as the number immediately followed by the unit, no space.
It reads 0.3A
